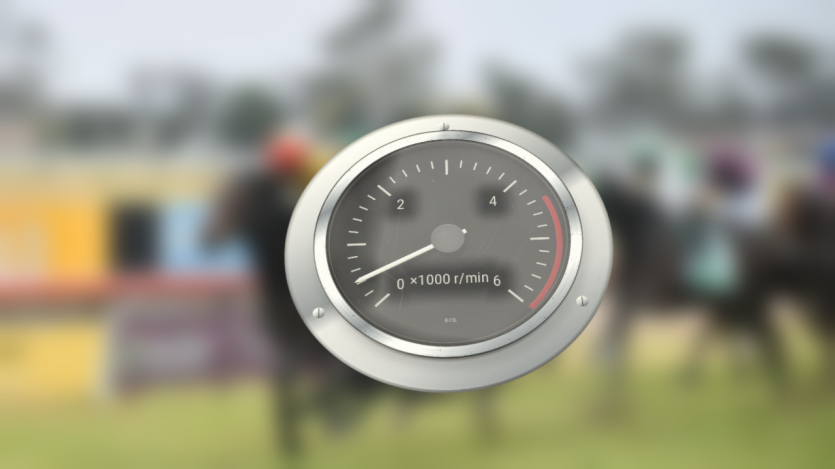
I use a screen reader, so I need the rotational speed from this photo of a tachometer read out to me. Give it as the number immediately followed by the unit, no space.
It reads 400rpm
